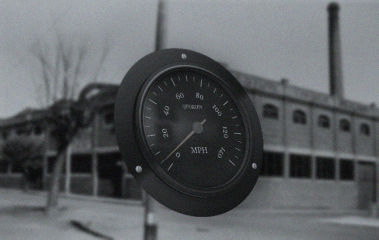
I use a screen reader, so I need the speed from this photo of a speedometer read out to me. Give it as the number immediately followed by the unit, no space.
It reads 5mph
